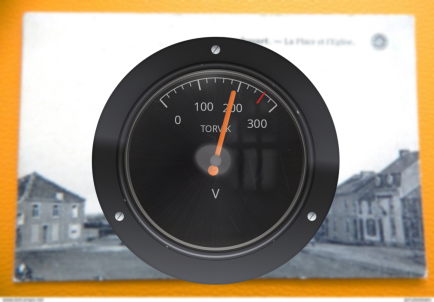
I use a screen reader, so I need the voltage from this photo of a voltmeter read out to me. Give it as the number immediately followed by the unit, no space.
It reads 190V
